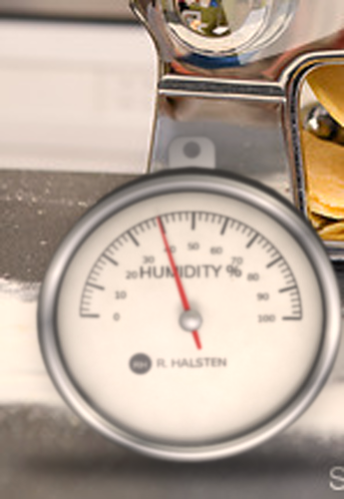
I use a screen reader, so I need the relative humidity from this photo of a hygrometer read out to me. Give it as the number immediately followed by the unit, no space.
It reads 40%
